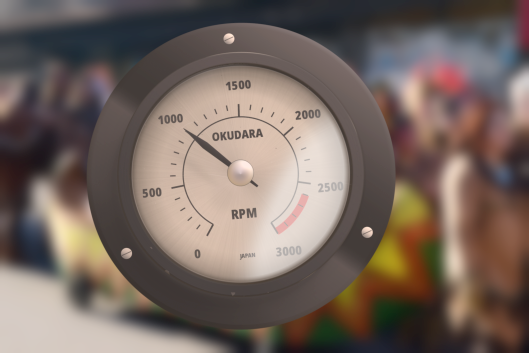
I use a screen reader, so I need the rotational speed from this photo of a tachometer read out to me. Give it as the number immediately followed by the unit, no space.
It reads 1000rpm
